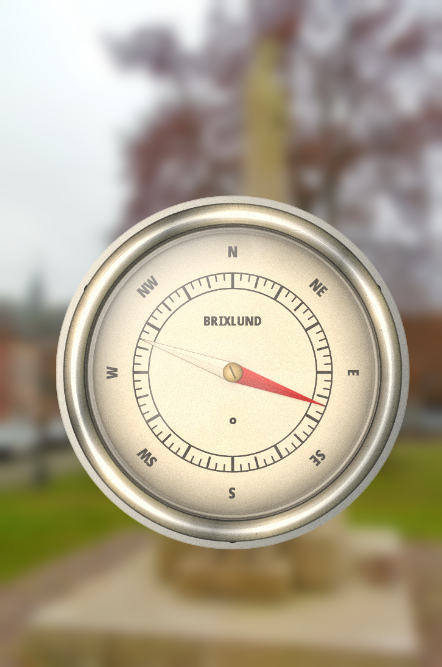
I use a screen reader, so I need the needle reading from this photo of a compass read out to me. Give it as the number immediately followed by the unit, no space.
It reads 110°
